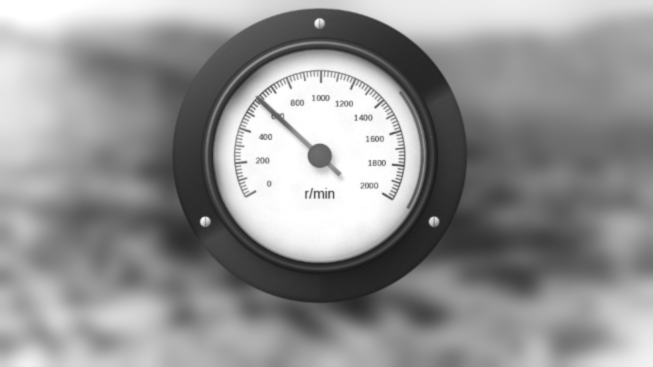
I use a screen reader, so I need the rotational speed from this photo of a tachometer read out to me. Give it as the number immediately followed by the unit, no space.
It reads 600rpm
